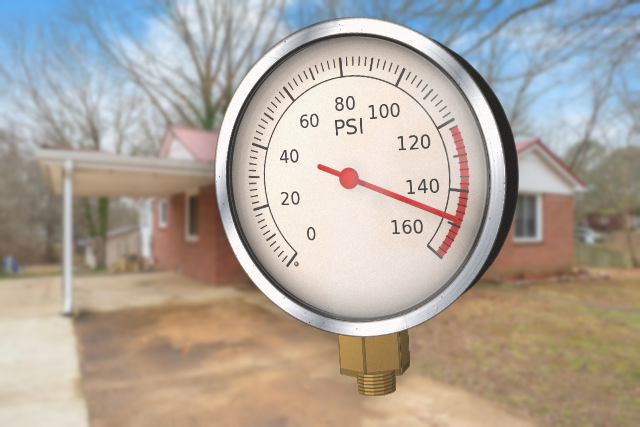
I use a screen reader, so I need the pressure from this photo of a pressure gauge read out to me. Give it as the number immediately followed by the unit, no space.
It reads 148psi
